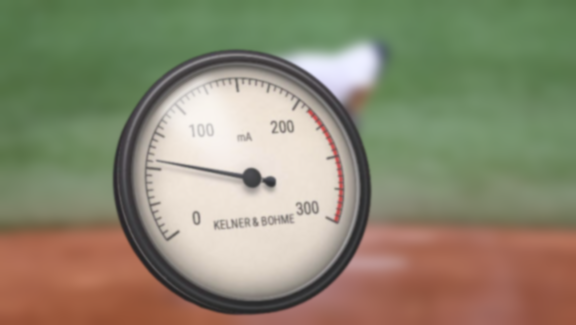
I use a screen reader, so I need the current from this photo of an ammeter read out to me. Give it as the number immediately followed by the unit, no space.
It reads 55mA
